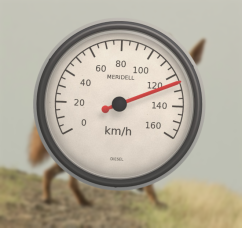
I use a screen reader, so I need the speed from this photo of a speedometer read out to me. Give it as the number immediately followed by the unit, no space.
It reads 125km/h
